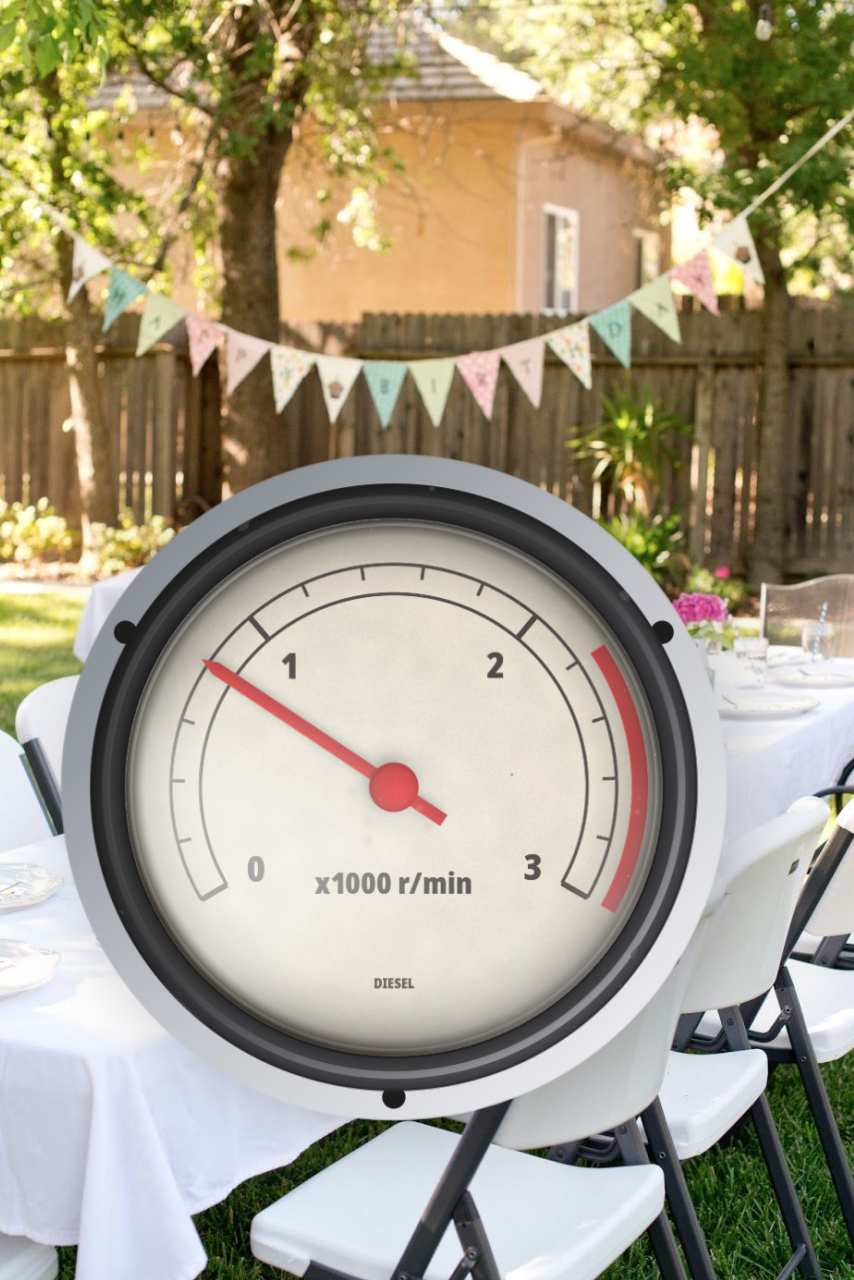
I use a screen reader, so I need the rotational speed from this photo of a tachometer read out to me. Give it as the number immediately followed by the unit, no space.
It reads 800rpm
